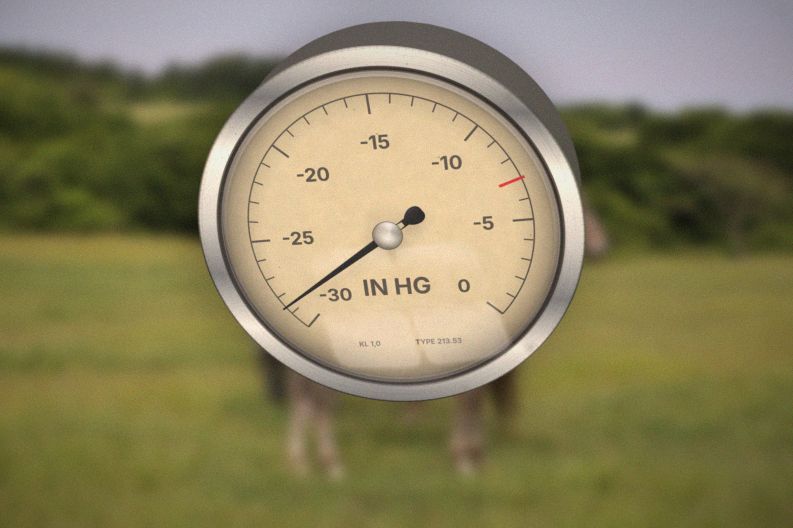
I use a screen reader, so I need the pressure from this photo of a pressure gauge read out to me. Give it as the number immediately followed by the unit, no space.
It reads -28.5inHg
